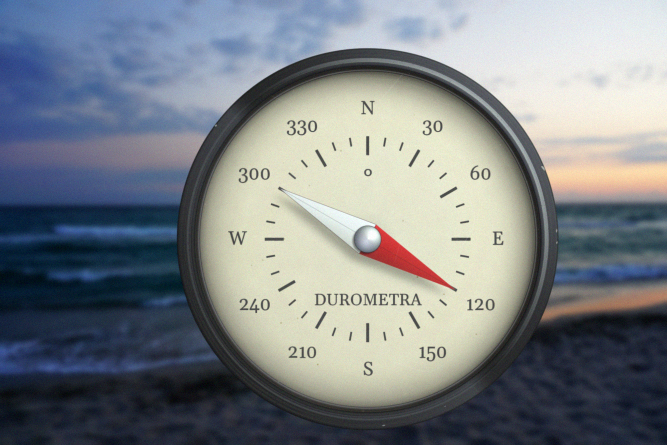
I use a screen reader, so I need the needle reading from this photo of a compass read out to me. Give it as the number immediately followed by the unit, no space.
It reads 120°
